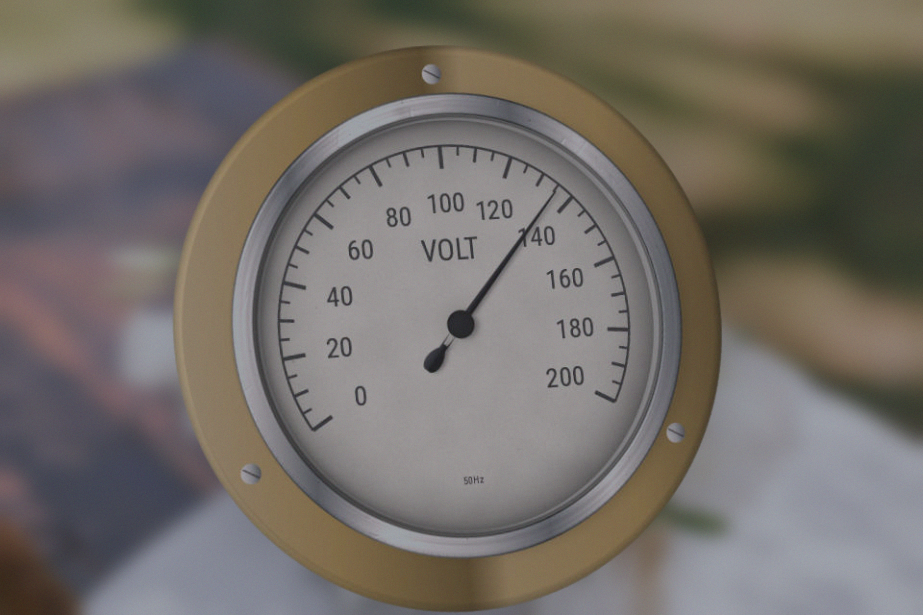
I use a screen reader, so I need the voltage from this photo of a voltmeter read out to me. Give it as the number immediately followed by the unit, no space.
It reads 135V
